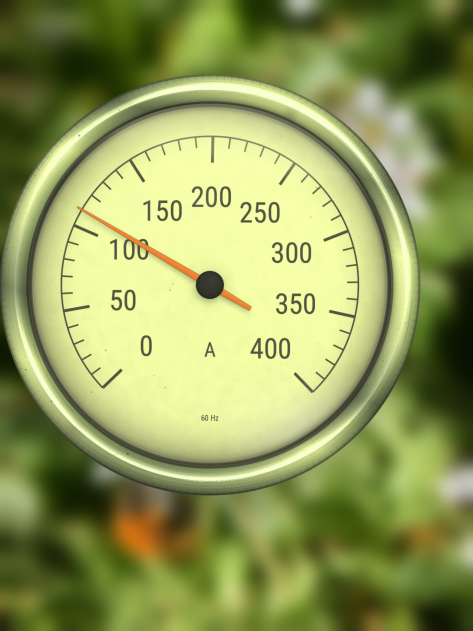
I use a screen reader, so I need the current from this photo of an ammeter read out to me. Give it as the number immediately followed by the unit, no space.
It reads 110A
